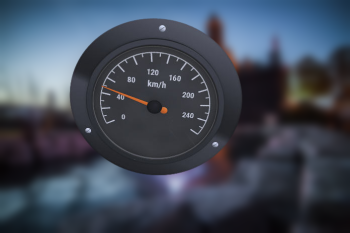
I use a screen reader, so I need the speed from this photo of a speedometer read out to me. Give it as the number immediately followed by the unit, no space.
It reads 50km/h
